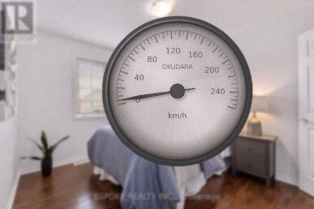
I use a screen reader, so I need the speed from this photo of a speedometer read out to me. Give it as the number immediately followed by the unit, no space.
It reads 5km/h
